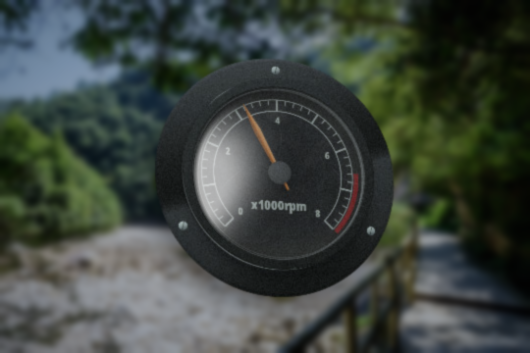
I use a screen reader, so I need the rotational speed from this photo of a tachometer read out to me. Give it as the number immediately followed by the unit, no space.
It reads 3200rpm
